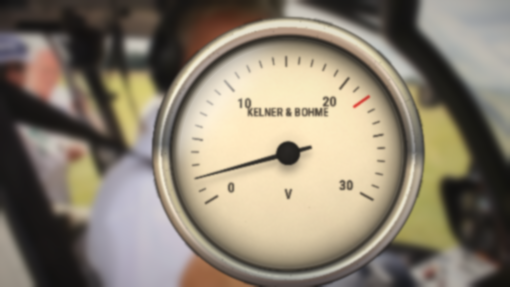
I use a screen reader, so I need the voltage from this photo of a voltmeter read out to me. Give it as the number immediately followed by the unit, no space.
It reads 2V
